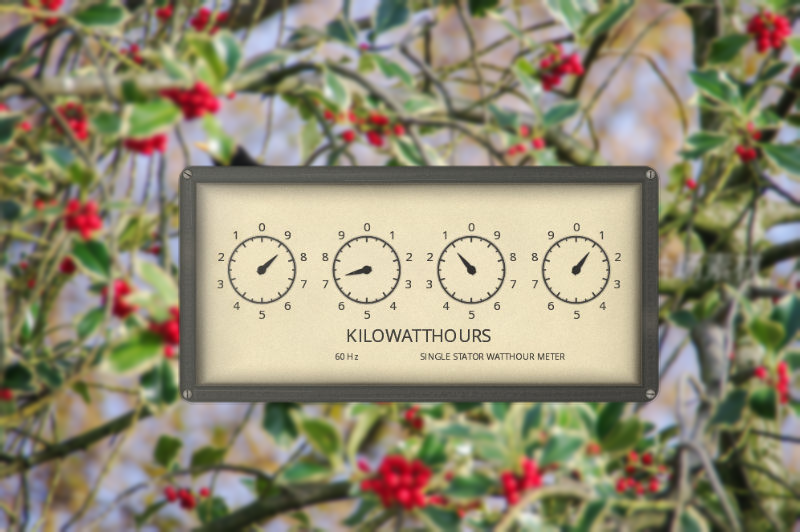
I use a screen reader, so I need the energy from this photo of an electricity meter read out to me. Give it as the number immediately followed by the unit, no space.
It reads 8711kWh
